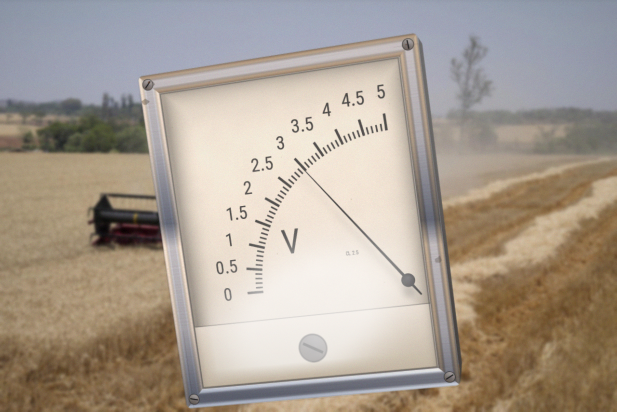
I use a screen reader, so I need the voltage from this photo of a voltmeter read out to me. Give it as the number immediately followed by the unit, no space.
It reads 3V
